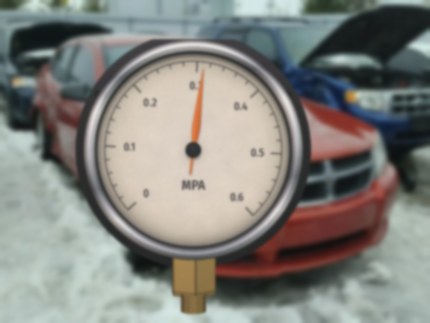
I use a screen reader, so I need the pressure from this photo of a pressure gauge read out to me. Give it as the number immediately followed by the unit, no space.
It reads 0.31MPa
